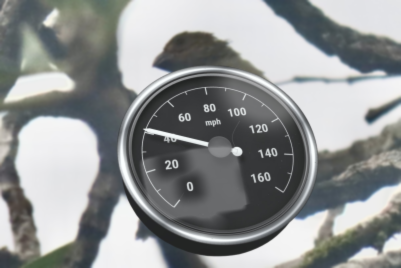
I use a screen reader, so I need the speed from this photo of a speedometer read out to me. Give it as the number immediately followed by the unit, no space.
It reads 40mph
